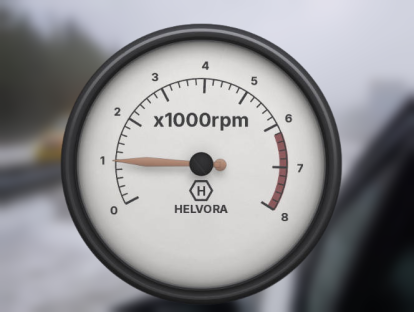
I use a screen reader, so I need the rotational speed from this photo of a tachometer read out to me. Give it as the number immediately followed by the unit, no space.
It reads 1000rpm
